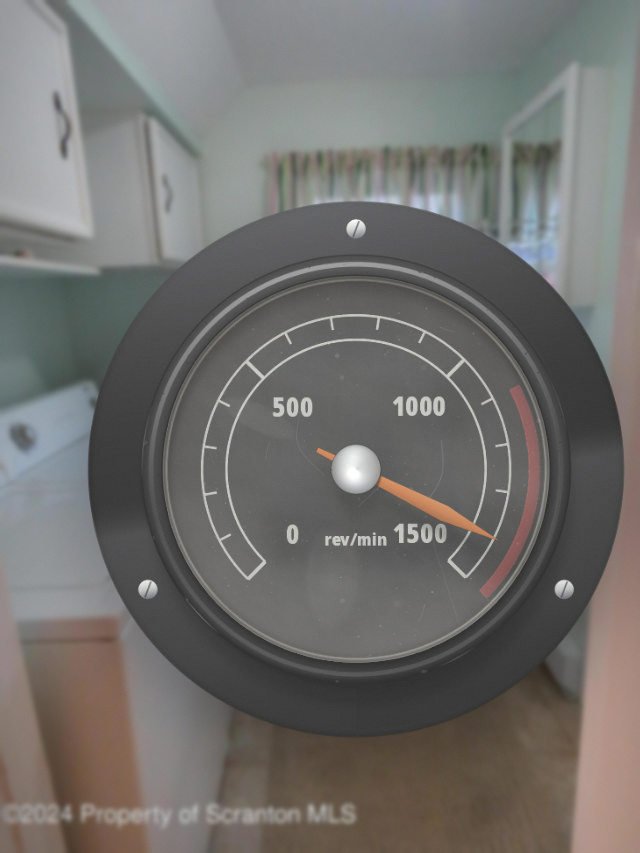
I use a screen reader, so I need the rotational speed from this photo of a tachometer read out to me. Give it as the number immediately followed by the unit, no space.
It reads 1400rpm
